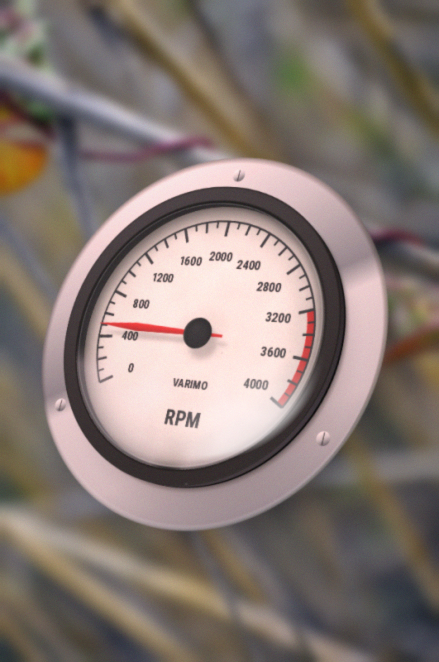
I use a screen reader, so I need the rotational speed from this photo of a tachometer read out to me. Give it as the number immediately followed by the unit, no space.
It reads 500rpm
